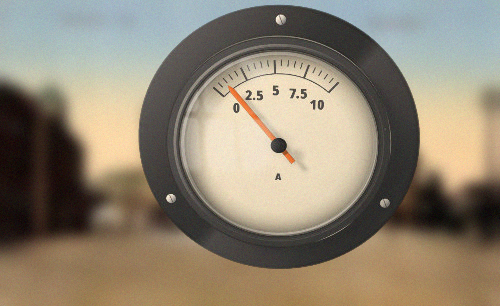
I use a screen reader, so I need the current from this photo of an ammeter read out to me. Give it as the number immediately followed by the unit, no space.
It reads 1A
